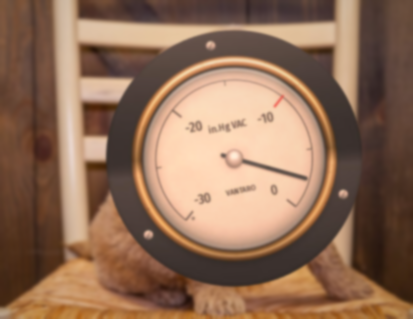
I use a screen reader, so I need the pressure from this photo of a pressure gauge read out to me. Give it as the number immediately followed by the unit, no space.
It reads -2.5inHg
